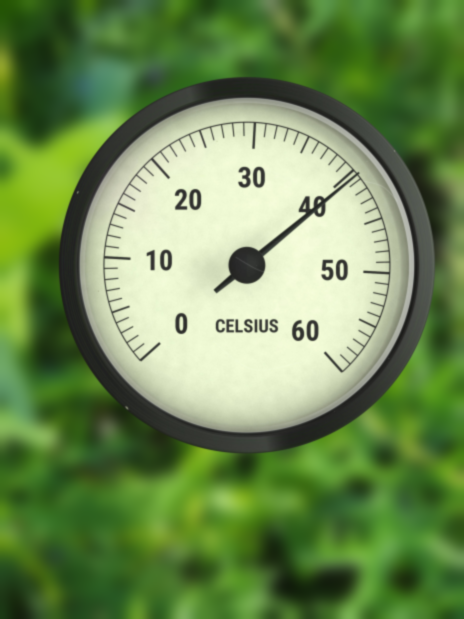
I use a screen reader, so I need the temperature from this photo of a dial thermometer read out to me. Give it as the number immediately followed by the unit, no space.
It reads 40.5°C
